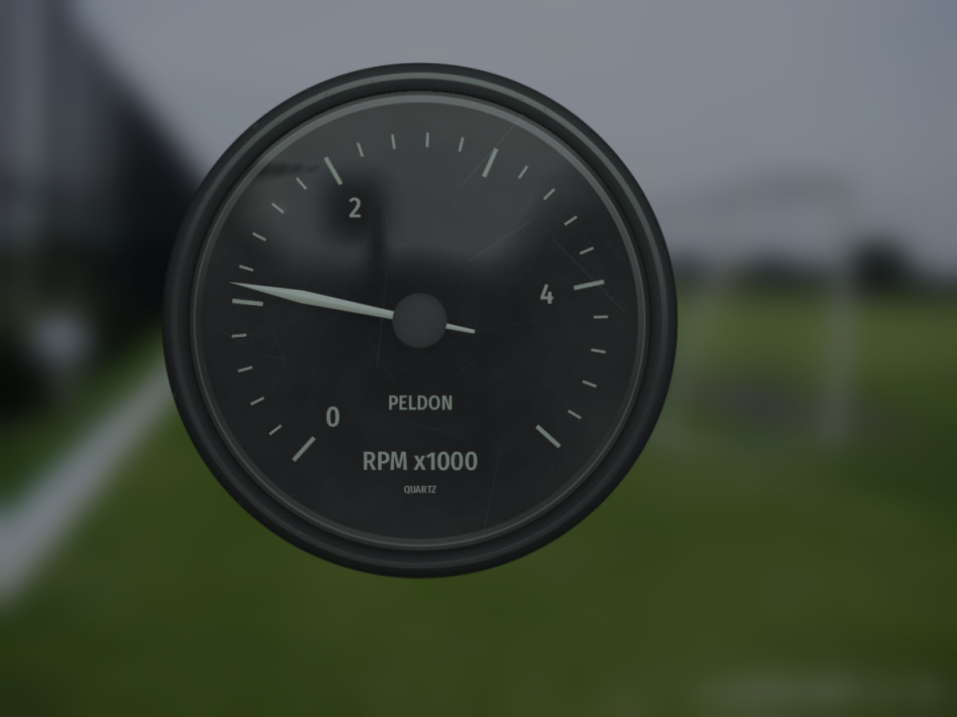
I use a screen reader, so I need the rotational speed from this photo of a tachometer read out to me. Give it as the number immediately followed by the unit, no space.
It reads 1100rpm
